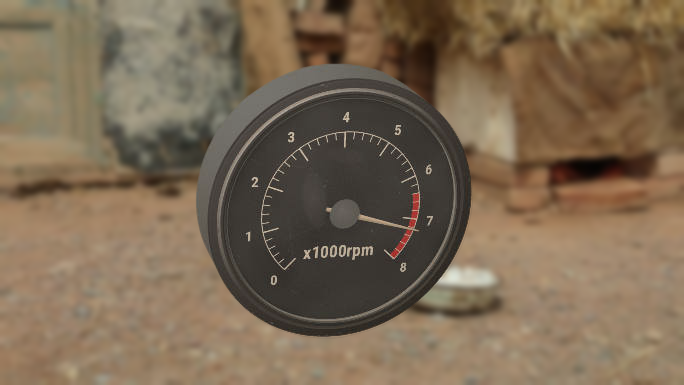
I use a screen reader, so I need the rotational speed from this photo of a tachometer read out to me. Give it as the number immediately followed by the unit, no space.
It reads 7200rpm
